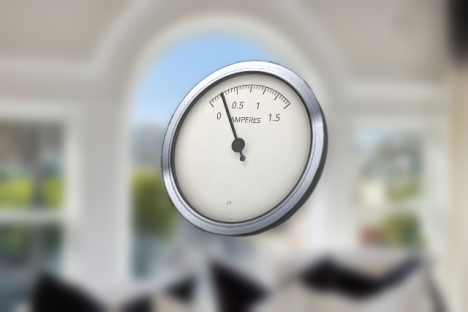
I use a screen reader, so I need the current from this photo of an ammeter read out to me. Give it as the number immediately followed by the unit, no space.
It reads 0.25A
